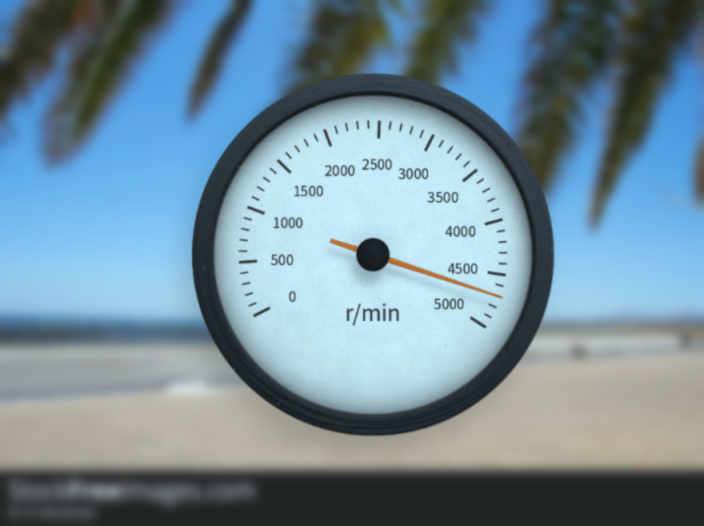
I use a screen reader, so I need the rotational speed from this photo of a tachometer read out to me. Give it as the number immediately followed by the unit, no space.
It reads 4700rpm
